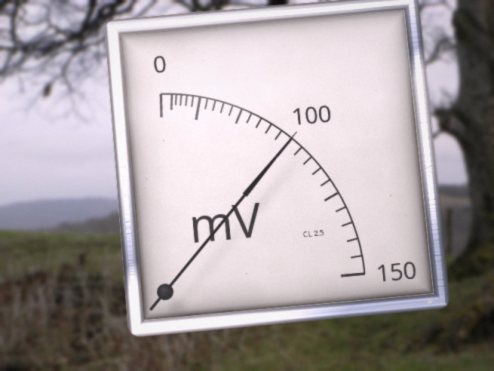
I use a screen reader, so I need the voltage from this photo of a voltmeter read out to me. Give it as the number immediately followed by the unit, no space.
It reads 100mV
